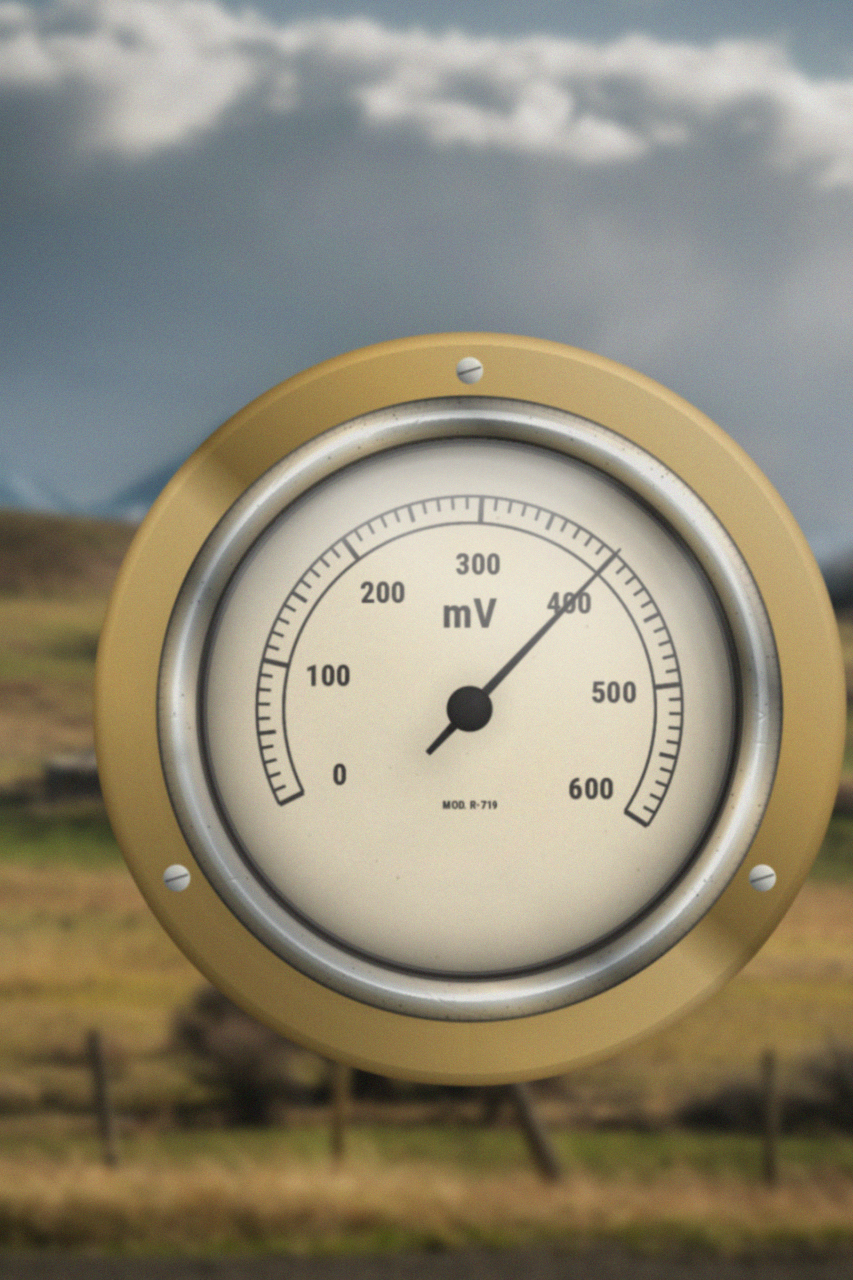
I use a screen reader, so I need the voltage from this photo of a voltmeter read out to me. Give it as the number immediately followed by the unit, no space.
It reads 400mV
